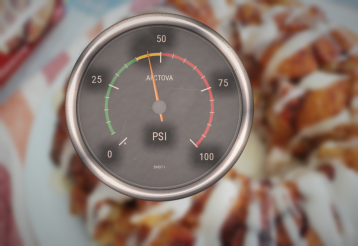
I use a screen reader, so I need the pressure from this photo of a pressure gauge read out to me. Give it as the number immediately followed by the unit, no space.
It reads 45psi
